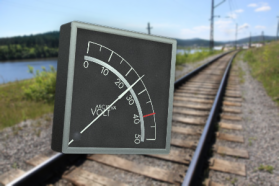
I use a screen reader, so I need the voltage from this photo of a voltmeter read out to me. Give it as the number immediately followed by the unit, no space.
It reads 25V
